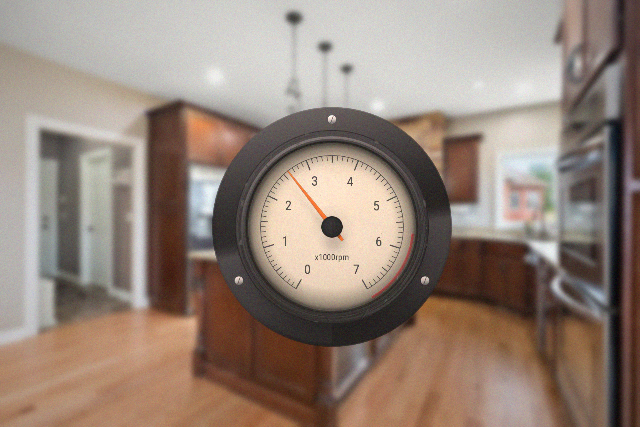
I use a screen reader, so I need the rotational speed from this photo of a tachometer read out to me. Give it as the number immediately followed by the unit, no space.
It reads 2600rpm
